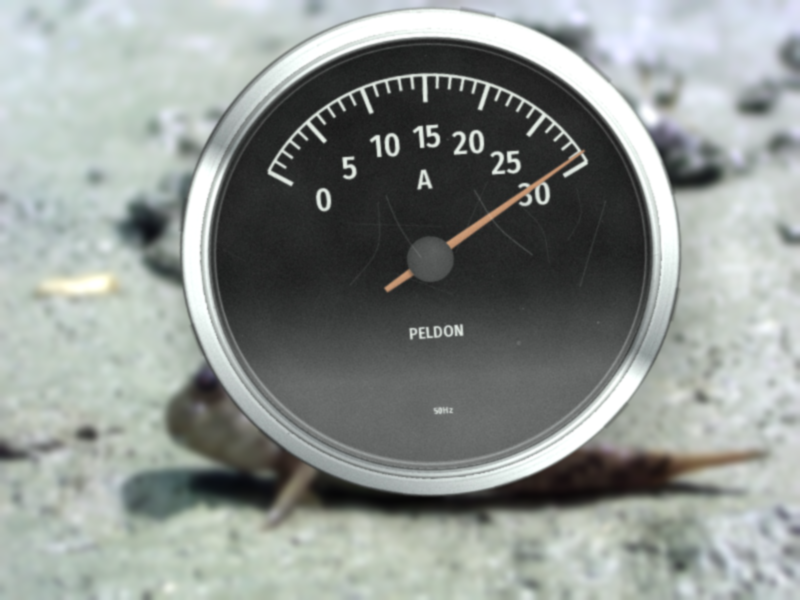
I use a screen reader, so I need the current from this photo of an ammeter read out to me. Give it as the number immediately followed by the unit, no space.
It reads 29A
